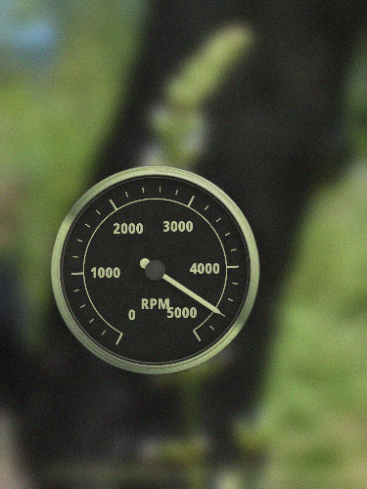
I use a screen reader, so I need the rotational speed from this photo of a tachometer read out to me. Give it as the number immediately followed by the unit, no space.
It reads 4600rpm
